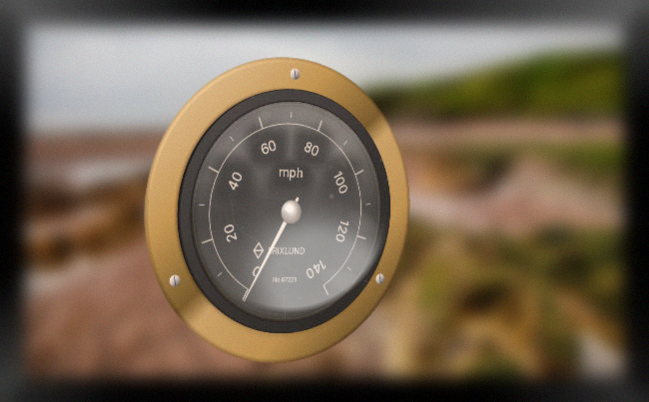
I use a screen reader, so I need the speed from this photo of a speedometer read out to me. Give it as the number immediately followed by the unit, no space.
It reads 0mph
